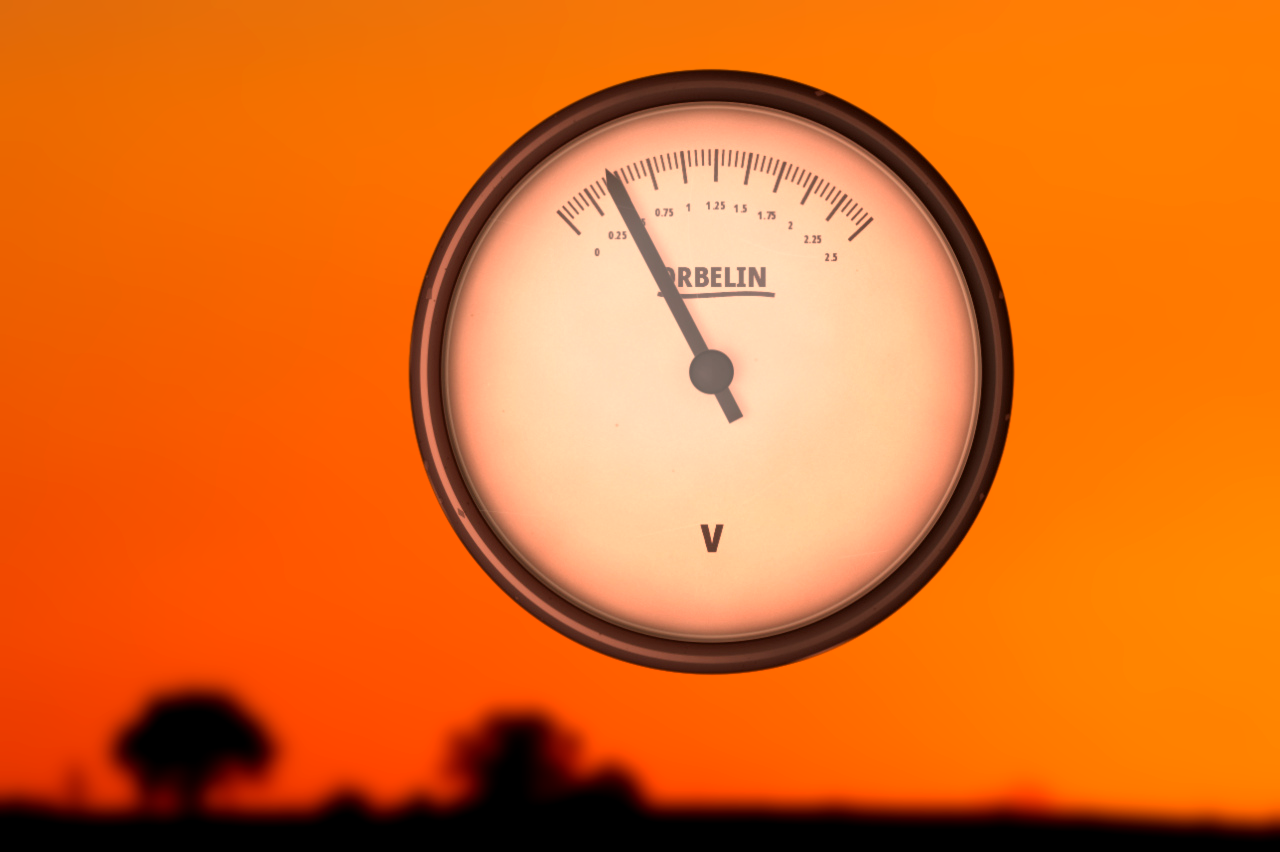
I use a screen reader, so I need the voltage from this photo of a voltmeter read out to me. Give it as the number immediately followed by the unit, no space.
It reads 0.45V
